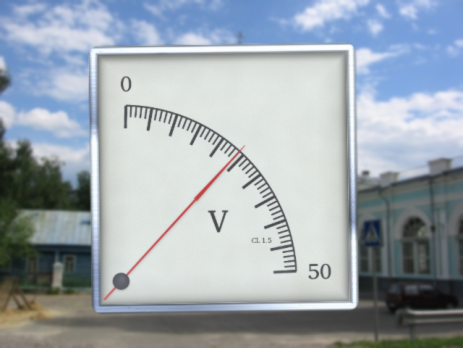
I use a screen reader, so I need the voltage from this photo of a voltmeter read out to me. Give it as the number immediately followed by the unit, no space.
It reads 24V
